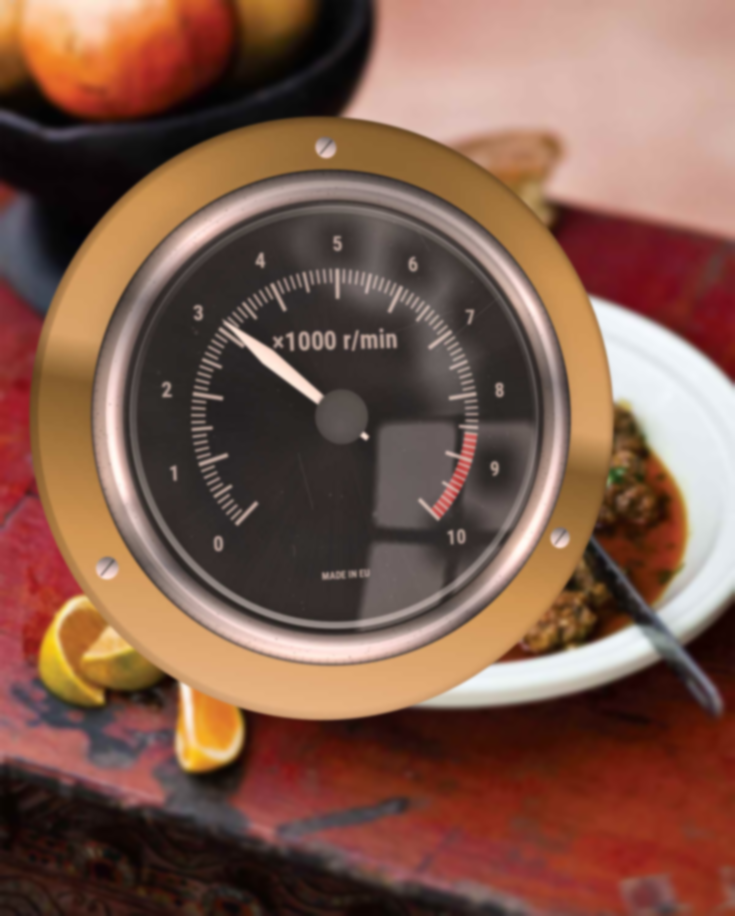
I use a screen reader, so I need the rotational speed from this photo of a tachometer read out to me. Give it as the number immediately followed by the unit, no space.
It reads 3100rpm
